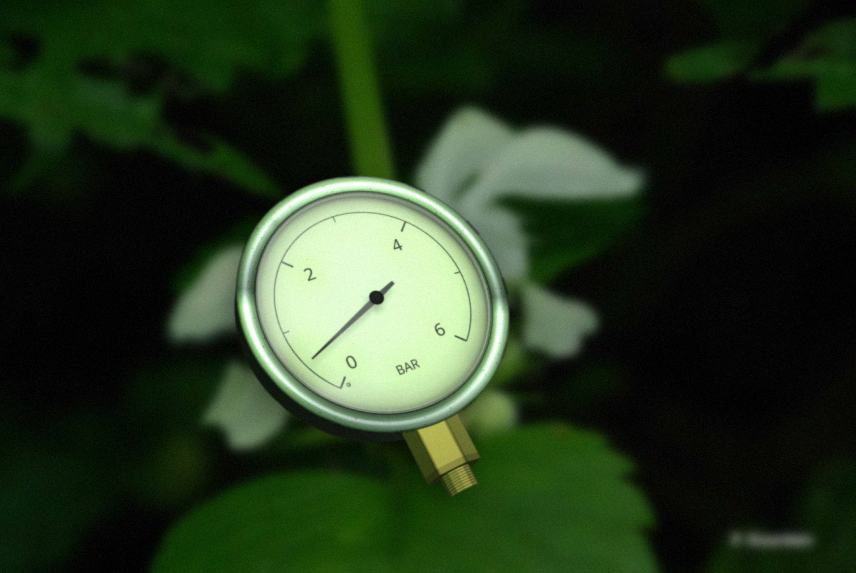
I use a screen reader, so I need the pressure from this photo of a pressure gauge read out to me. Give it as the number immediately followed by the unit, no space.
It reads 0.5bar
